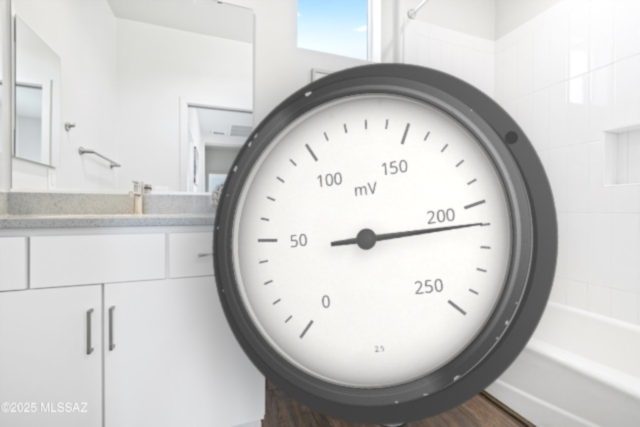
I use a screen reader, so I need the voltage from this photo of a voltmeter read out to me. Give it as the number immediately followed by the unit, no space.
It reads 210mV
